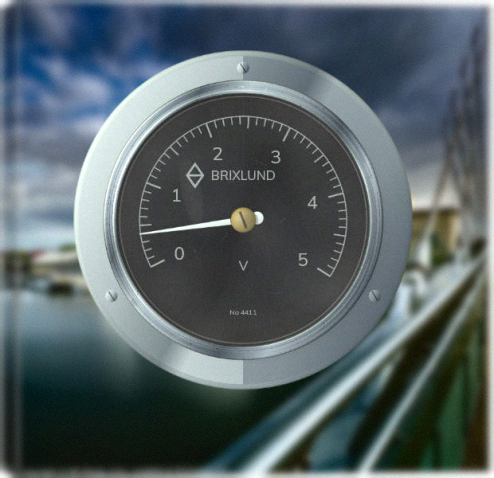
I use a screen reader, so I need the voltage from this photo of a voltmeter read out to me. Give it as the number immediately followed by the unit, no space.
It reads 0.4V
